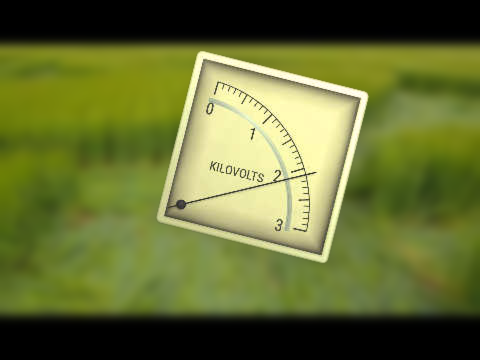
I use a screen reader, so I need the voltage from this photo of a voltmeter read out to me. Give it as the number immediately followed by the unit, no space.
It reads 2.1kV
